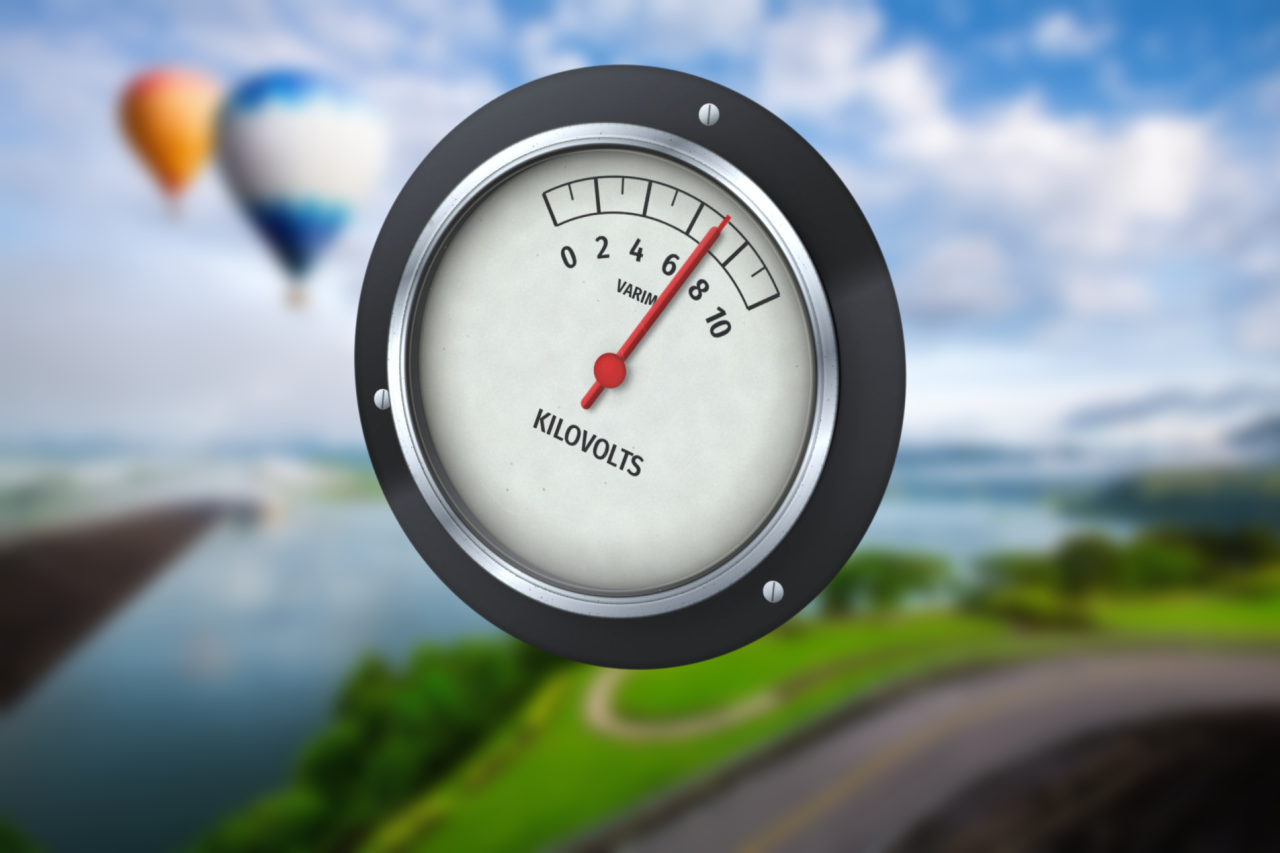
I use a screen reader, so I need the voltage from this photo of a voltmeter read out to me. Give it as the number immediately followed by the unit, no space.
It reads 7kV
